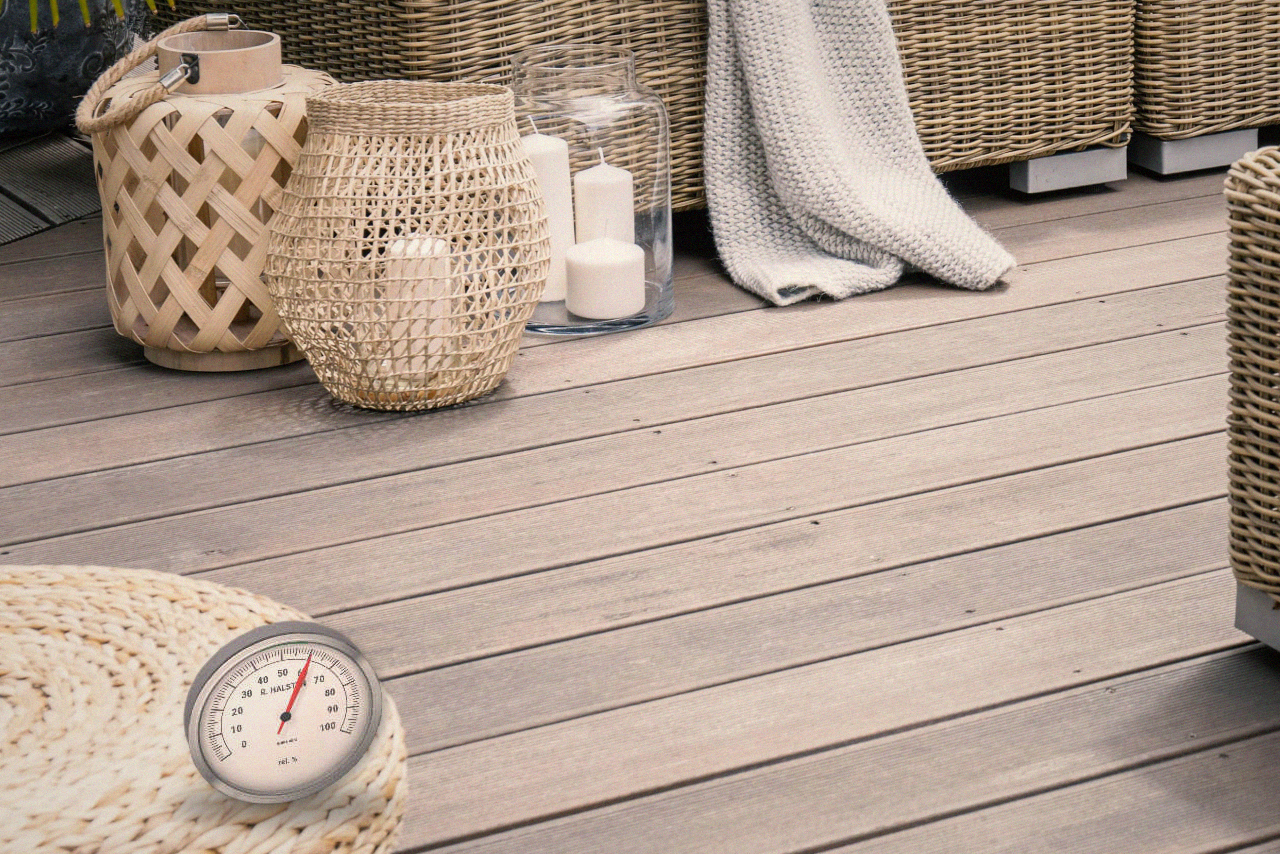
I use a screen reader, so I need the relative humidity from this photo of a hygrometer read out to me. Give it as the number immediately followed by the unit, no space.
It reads 60%
